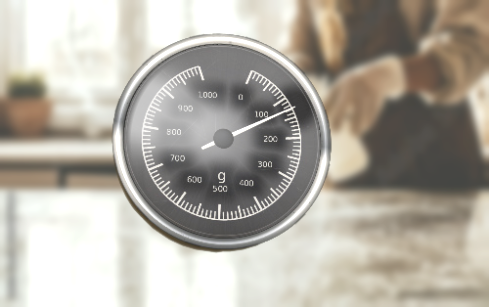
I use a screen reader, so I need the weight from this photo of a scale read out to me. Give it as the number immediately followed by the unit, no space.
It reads 130g
